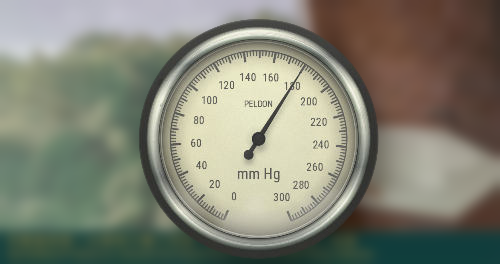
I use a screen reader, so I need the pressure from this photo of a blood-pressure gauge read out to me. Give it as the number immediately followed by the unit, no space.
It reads 180mmHg
